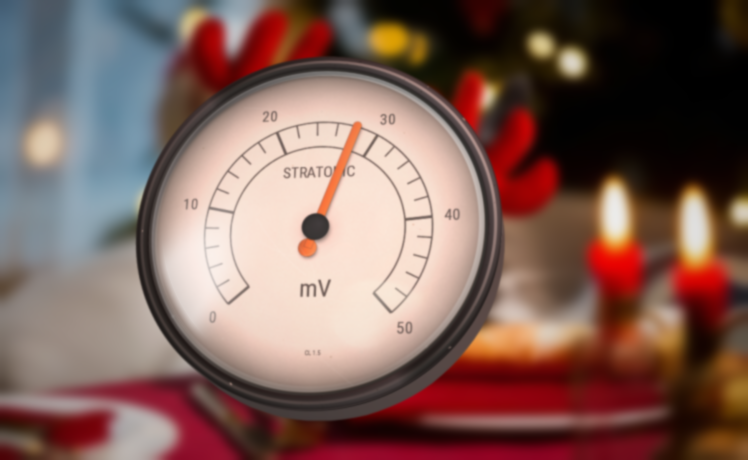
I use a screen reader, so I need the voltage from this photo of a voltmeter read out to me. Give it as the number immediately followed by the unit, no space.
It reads 28mV
